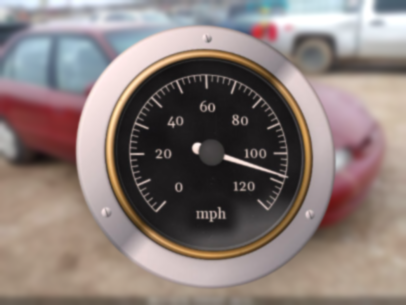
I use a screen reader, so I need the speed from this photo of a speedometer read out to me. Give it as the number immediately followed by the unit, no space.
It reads 108mph
